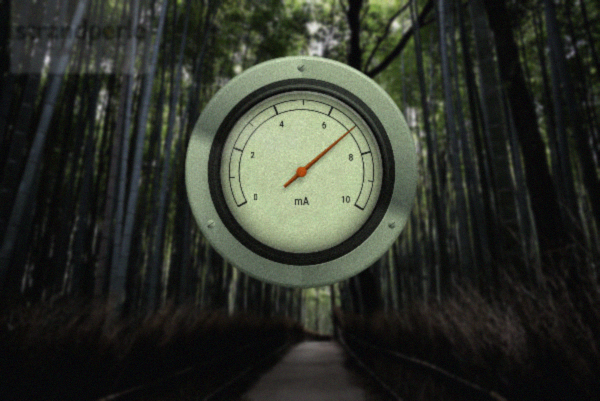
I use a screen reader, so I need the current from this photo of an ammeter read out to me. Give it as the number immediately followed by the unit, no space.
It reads 7mA
